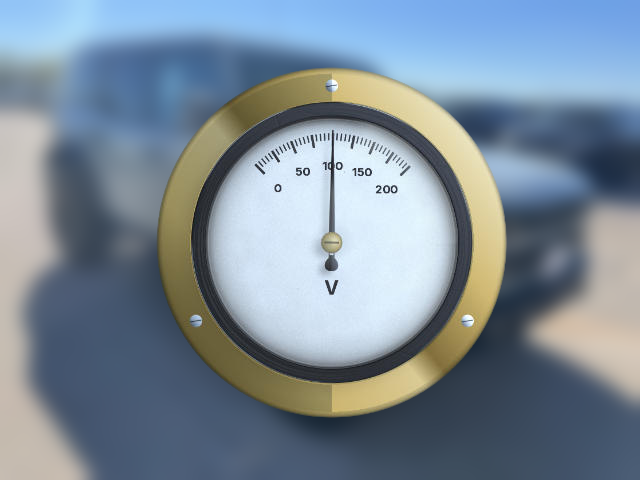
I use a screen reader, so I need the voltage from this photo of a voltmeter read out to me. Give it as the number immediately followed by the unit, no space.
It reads 100V
